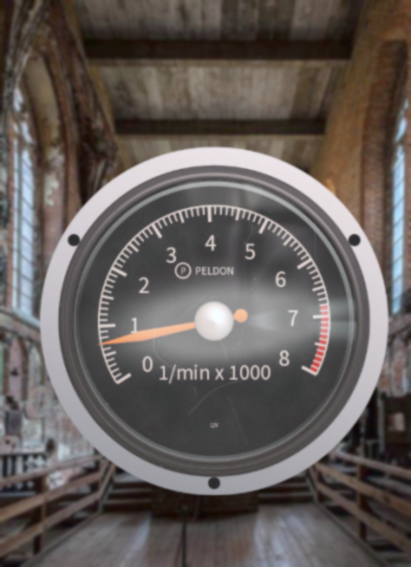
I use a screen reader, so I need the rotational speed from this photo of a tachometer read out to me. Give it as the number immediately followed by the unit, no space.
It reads 700rpm
